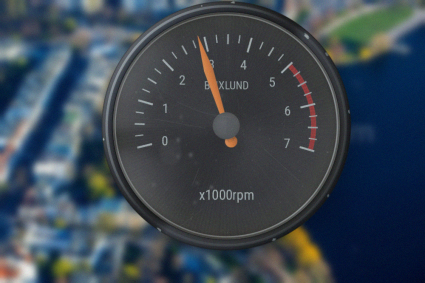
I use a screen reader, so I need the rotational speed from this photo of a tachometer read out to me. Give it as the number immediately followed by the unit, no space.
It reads 2875rpm
